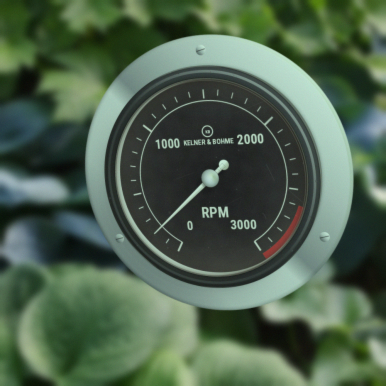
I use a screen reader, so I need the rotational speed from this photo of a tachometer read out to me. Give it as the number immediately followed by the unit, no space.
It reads 200rpm
